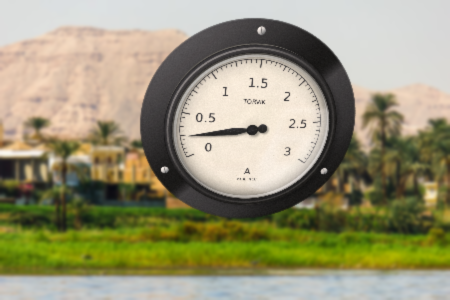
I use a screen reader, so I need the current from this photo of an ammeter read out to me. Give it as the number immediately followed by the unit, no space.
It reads 0.25A
